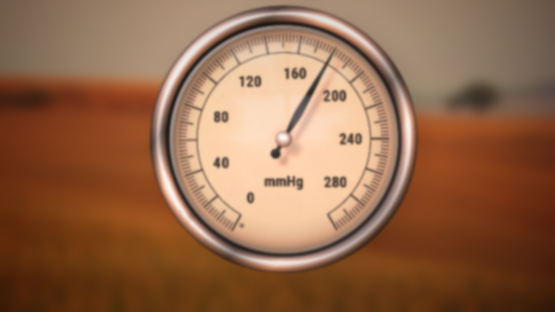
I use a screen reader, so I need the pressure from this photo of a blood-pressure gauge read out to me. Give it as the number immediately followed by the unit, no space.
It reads 180mmHg
